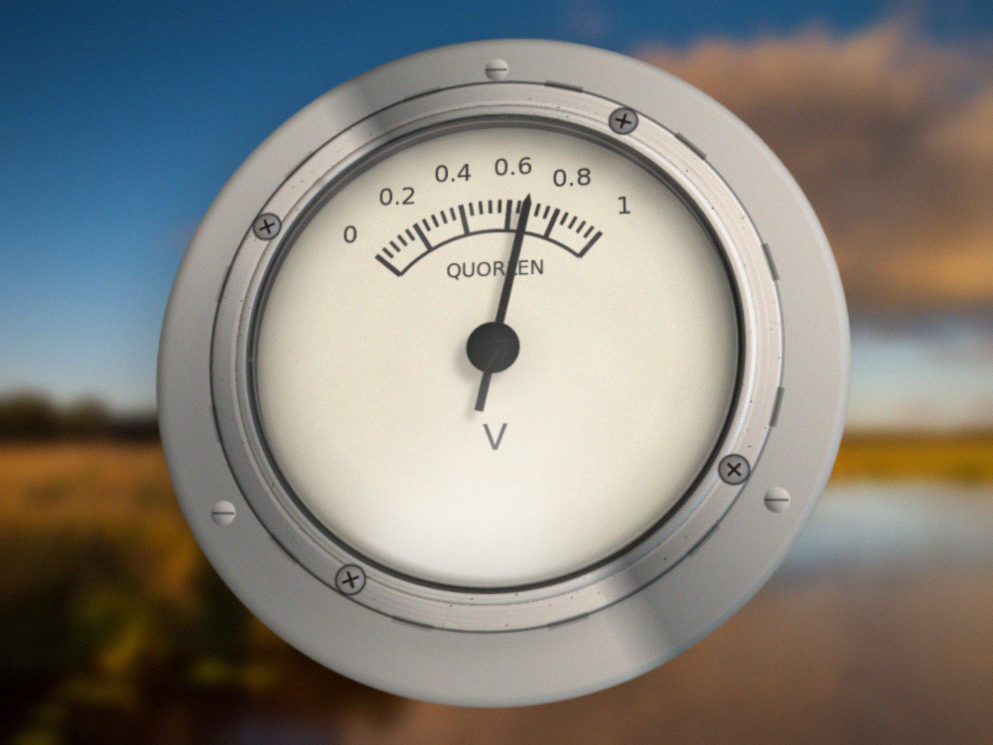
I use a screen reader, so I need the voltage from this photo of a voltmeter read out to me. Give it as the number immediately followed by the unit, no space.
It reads 0.68V
